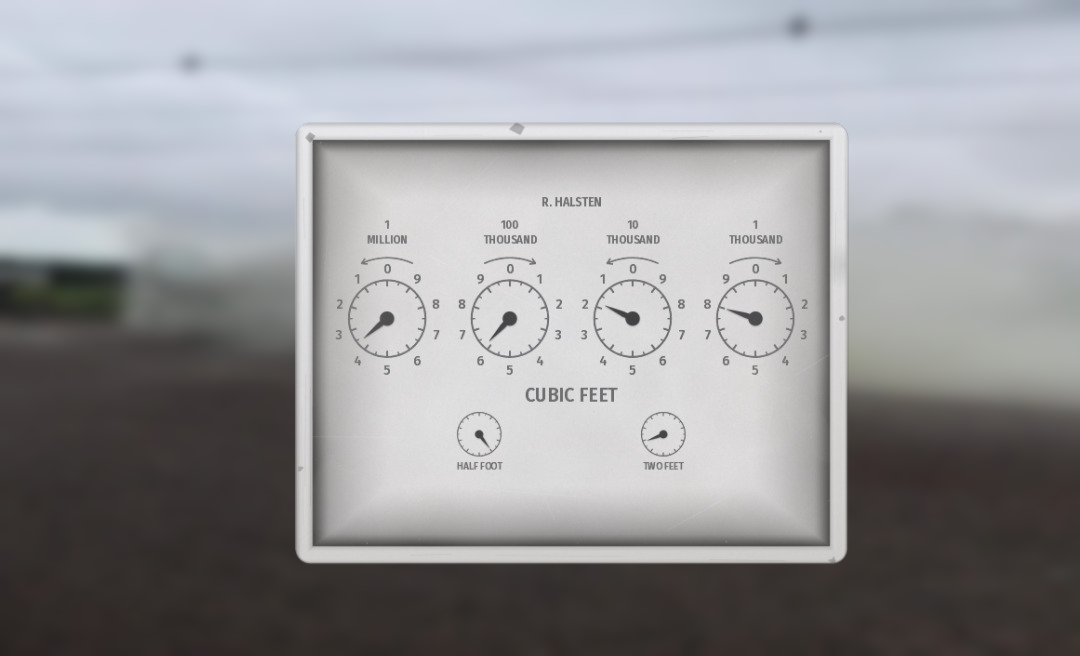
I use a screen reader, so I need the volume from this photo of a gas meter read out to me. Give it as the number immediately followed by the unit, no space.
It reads 361800ft³
